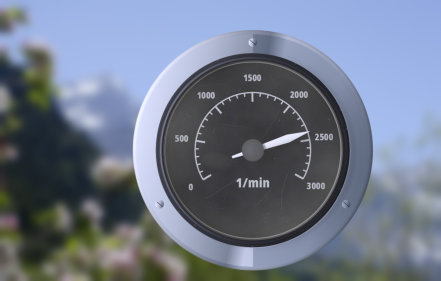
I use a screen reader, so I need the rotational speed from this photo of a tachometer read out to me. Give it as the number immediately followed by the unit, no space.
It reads 2400rpm
